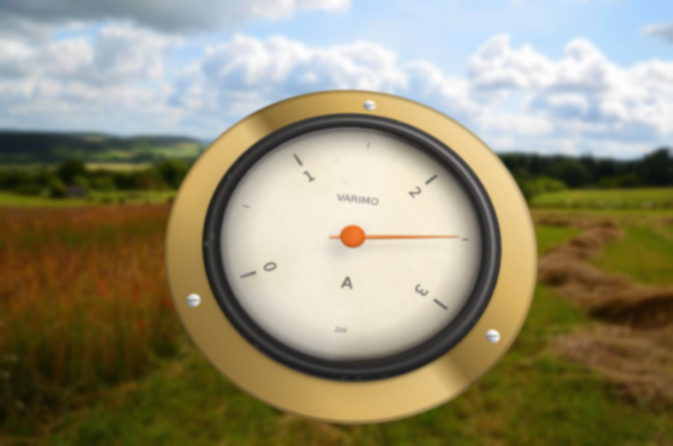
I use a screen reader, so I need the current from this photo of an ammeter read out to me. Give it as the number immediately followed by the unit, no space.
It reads 2.5A
